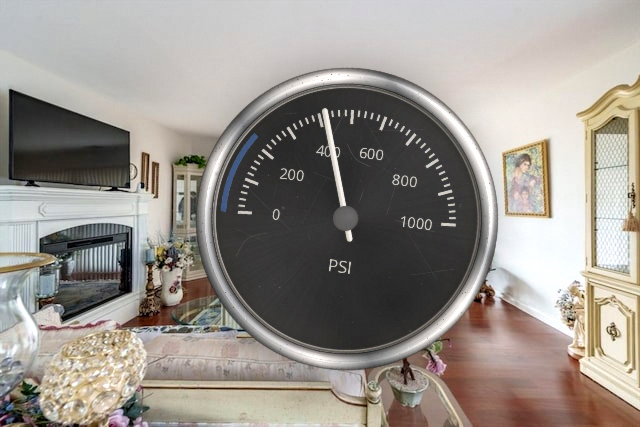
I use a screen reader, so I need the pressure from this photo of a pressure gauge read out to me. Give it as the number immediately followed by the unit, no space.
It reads 420psi
